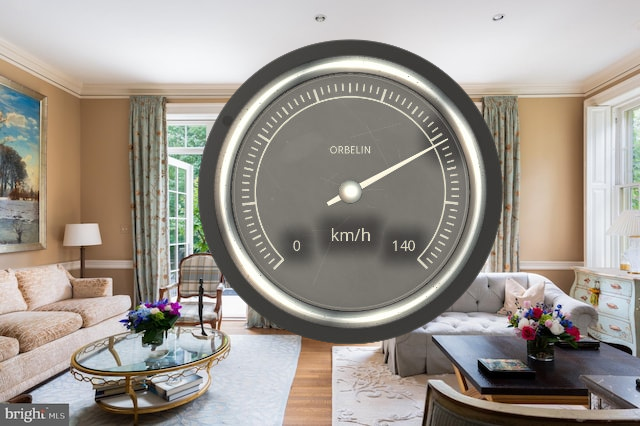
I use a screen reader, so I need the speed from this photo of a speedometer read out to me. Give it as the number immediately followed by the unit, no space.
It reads 102km/h
